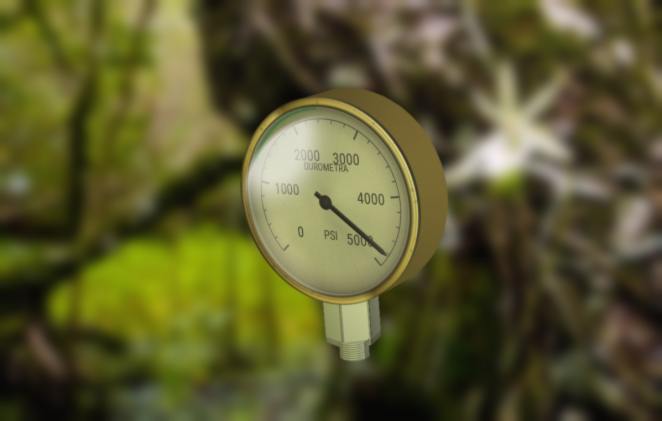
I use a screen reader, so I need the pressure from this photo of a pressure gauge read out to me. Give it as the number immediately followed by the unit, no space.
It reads 4800psi
